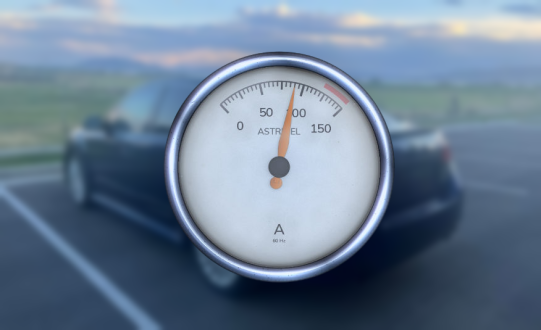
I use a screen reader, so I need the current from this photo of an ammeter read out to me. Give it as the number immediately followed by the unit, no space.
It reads 90A
